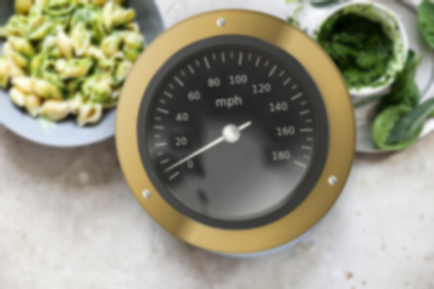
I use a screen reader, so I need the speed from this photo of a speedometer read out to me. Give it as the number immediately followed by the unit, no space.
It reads 5mph
